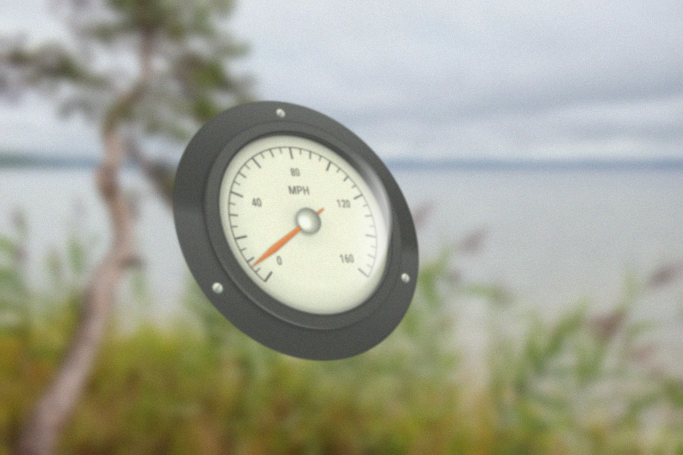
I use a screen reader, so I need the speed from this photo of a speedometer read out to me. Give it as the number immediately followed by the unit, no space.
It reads 7.5mph
